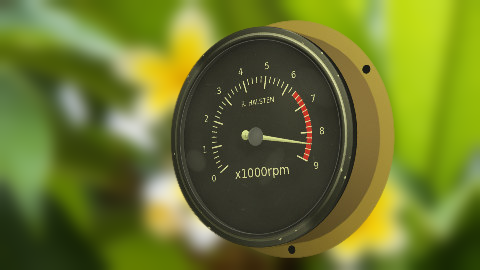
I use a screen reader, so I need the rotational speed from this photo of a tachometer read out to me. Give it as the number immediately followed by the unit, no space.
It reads 8400rpm
